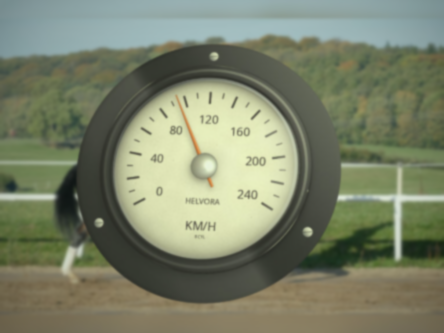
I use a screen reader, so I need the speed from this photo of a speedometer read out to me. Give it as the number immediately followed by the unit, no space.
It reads 95km/h
